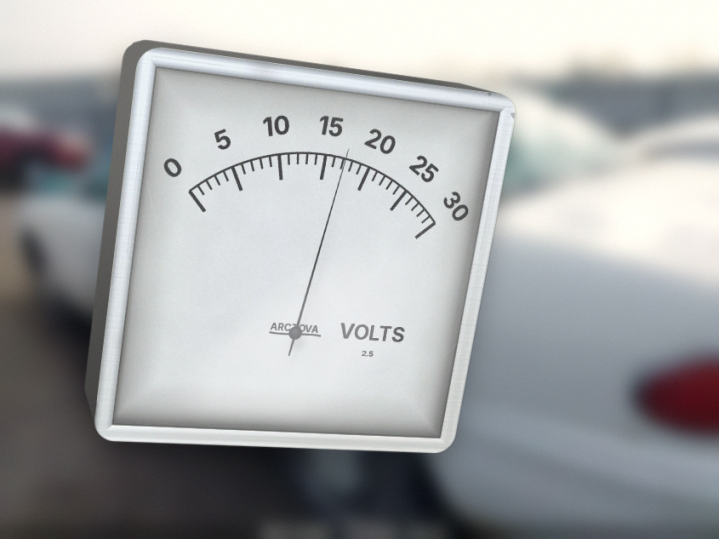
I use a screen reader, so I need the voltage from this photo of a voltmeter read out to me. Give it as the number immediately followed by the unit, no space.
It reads 17V
